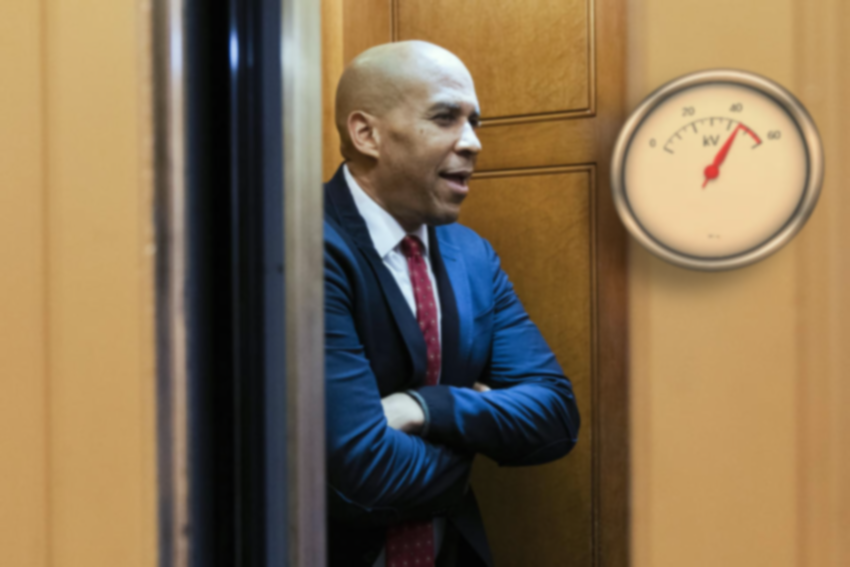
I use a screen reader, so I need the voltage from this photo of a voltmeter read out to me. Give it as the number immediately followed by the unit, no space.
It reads 45kV
